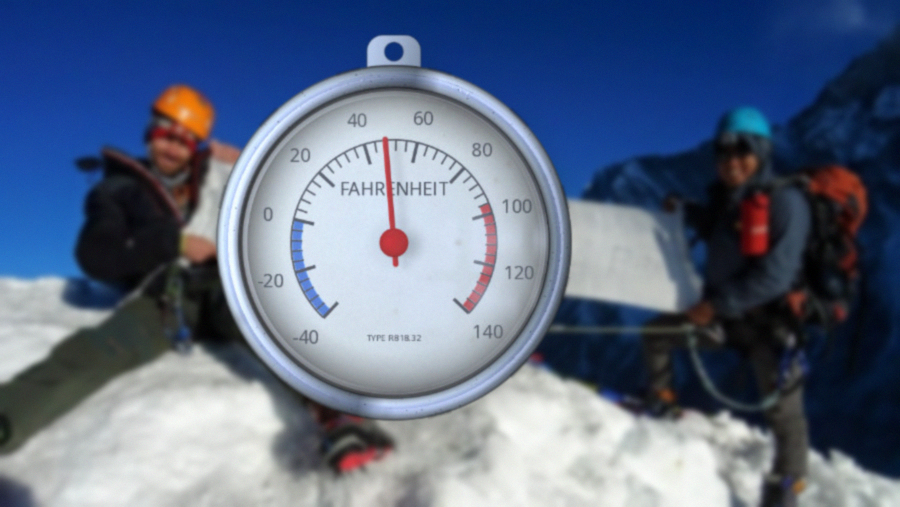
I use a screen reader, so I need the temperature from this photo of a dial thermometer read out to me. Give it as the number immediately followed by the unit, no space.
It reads 48°F
